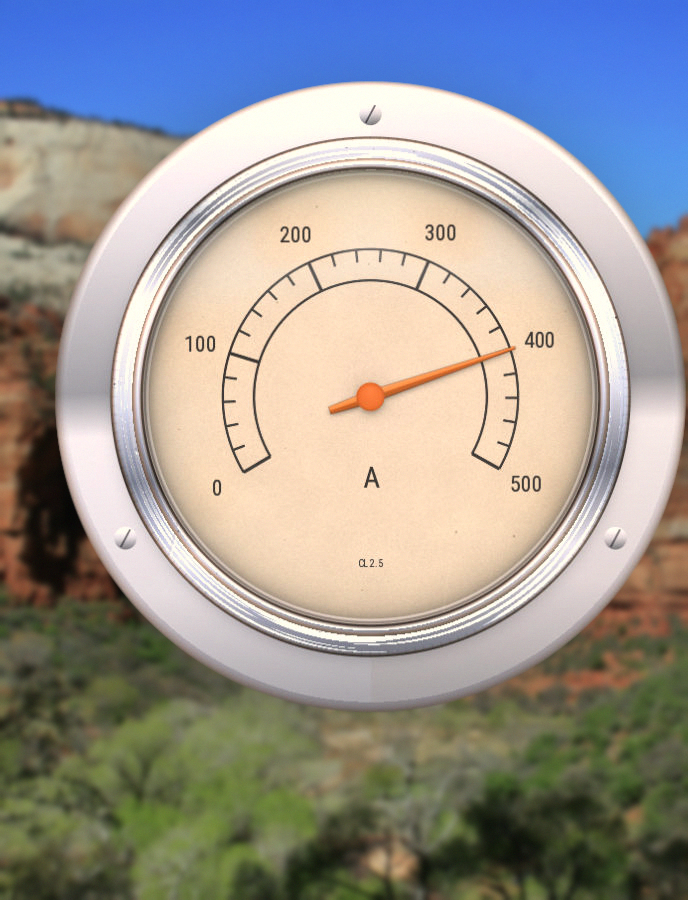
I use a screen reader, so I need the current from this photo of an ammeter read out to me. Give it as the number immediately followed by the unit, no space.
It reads 400A
